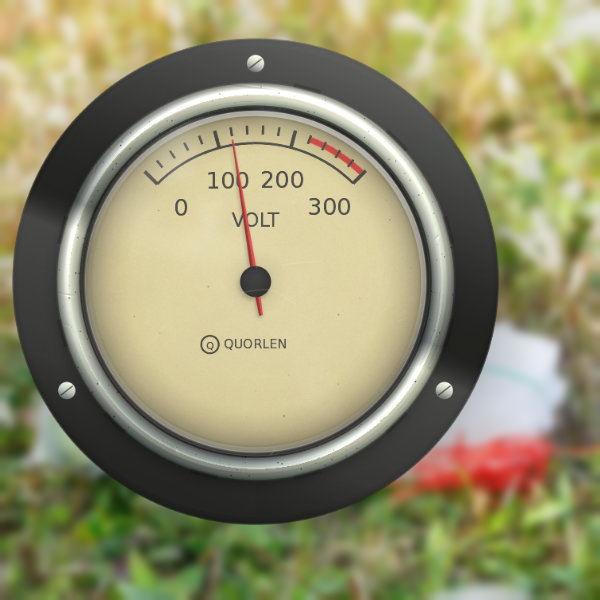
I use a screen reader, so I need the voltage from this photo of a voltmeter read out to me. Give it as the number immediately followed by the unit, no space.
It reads 120V
